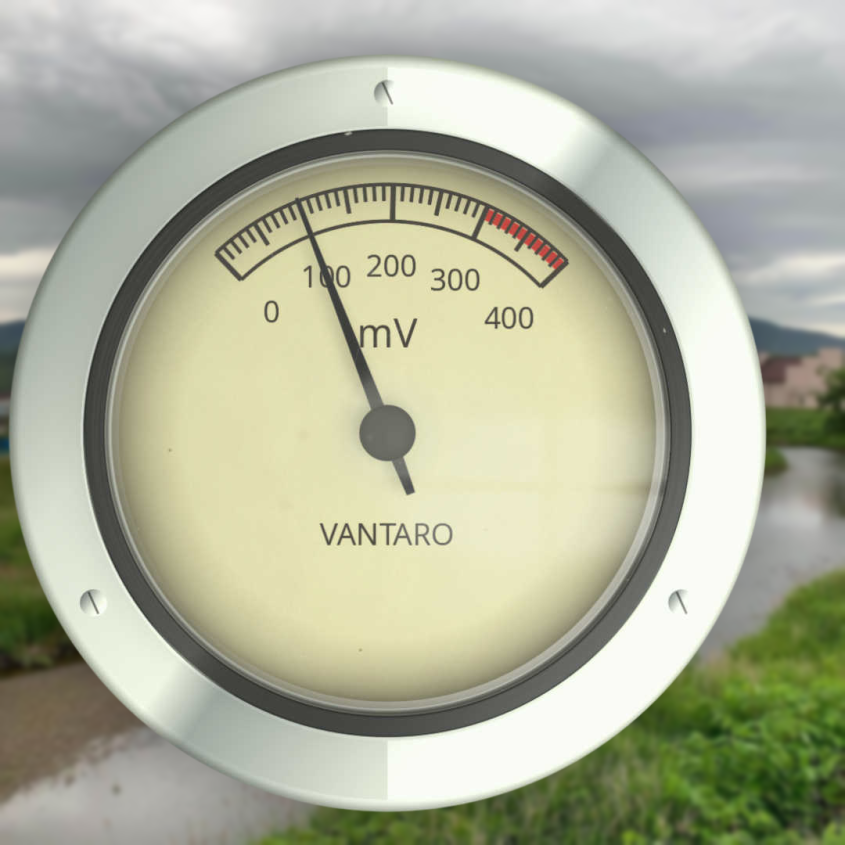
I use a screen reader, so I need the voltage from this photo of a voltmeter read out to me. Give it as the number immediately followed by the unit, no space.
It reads 100mV
